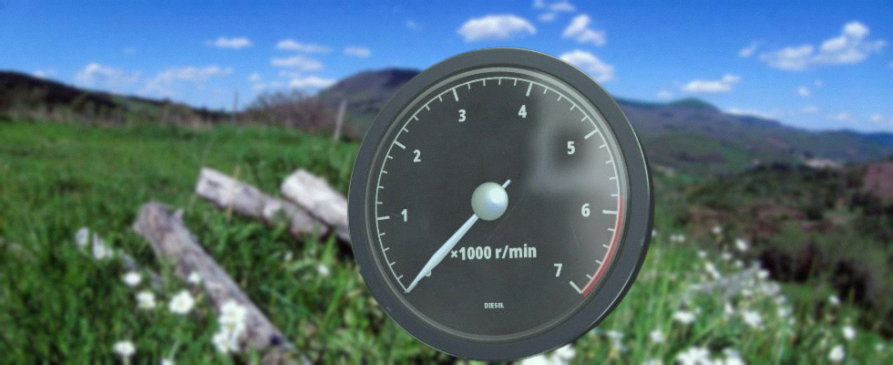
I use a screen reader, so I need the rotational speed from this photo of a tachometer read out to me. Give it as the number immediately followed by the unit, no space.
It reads 0rpm
